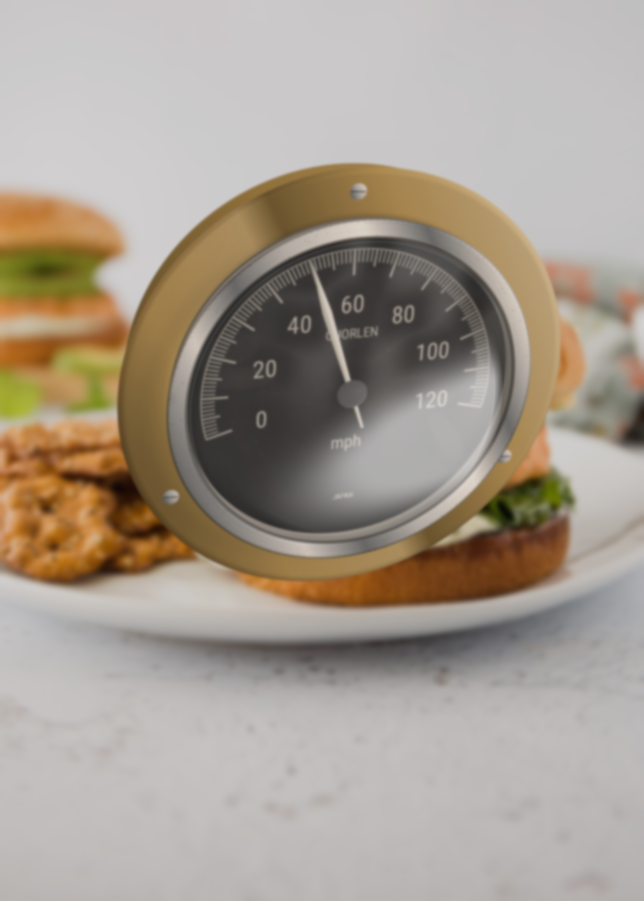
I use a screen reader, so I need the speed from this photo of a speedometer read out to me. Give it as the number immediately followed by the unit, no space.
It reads 50mph
